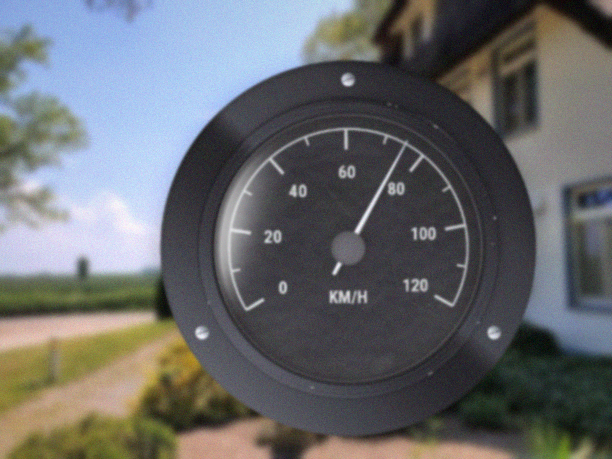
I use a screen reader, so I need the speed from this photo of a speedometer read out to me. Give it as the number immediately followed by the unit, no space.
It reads 75km/h
